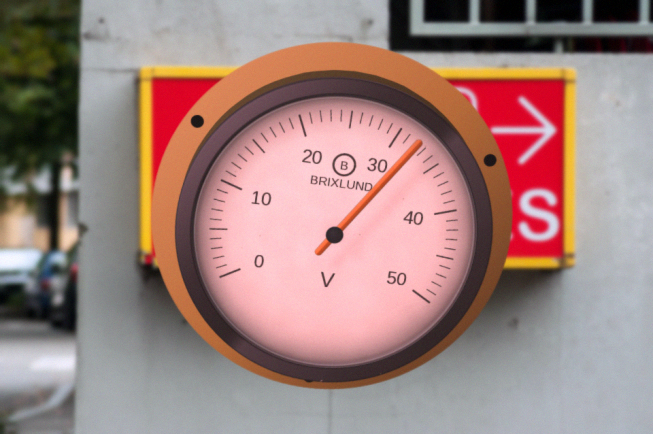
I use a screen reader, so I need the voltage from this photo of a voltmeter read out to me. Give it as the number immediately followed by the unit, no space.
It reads 32V
